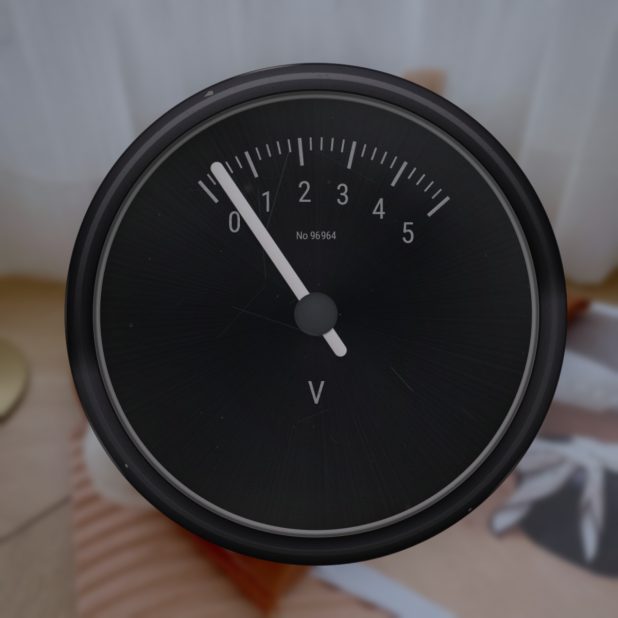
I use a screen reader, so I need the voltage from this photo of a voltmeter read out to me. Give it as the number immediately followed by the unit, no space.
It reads 0.4V
